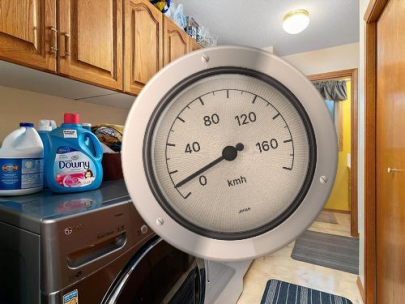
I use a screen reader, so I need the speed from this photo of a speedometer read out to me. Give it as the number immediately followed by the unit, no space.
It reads 10km/h
